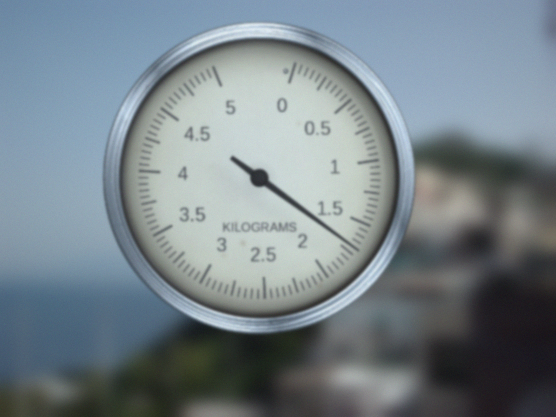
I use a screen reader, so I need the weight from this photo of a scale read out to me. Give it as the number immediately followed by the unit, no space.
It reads 1.7kg
